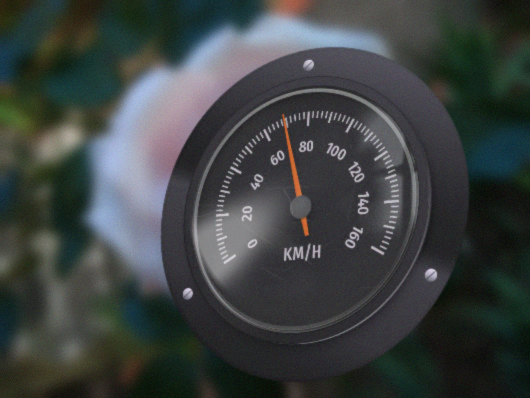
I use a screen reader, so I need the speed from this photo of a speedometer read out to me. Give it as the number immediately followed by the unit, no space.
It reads 70km/h
